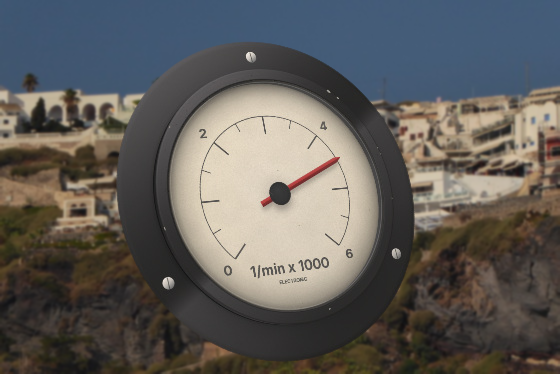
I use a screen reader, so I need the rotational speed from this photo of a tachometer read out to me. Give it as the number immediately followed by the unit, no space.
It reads 4500rpm
